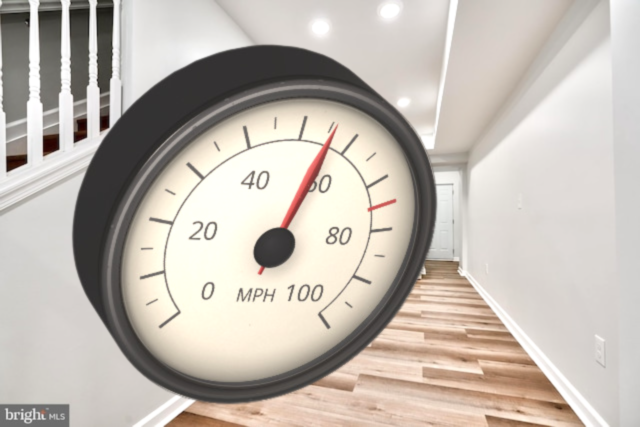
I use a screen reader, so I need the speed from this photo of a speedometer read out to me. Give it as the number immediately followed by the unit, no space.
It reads 55mph
